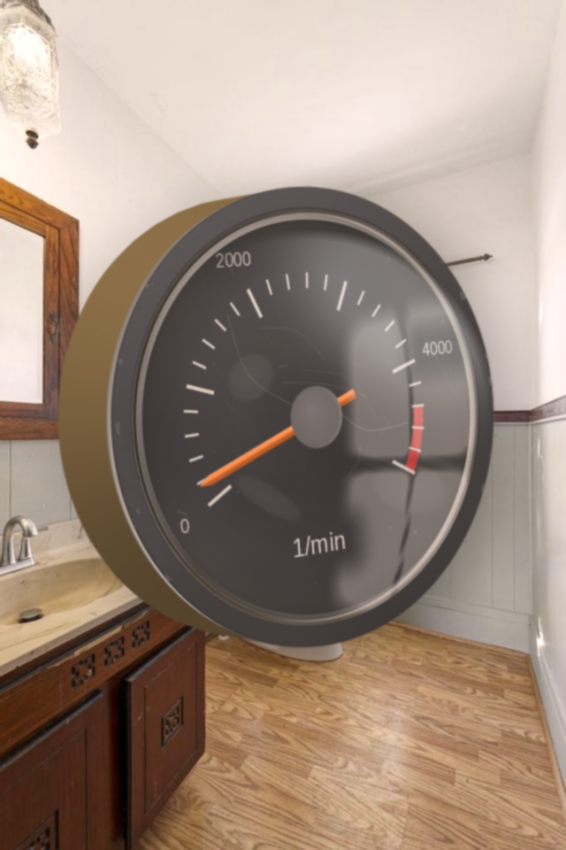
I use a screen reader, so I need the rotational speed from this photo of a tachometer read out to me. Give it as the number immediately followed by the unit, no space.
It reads 200rpm
